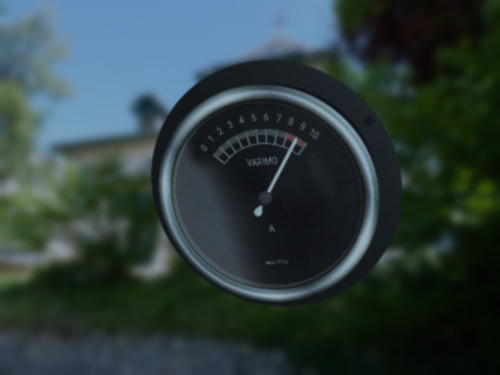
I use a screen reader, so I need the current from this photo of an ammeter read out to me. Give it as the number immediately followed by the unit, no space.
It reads 9A
